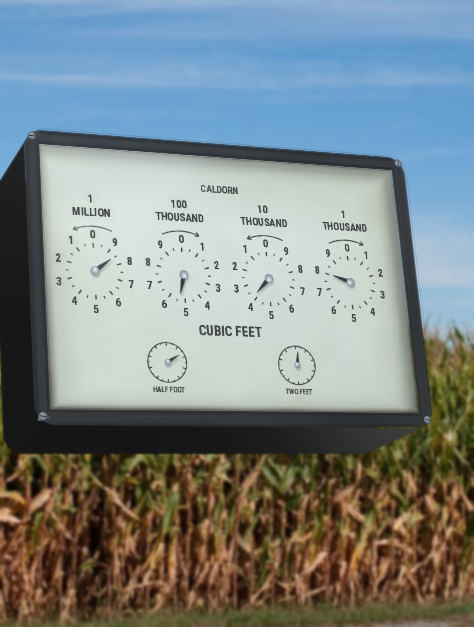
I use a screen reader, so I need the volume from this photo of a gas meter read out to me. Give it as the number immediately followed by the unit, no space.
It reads 853800ft³
